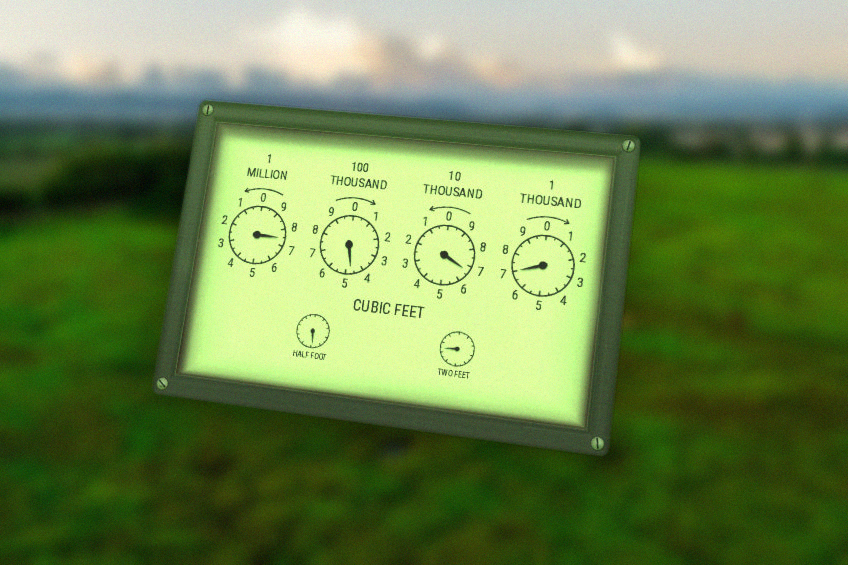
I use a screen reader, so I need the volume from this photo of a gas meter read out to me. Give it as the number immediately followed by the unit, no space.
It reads 746700ft³
